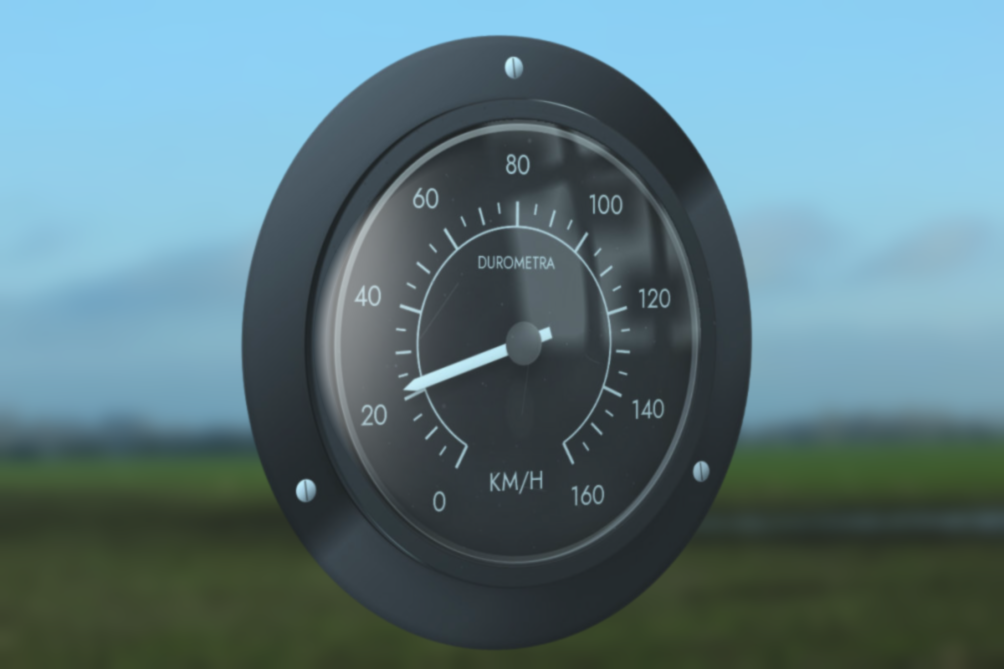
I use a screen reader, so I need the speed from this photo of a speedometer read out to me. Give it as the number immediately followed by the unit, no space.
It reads 22.5km/h
